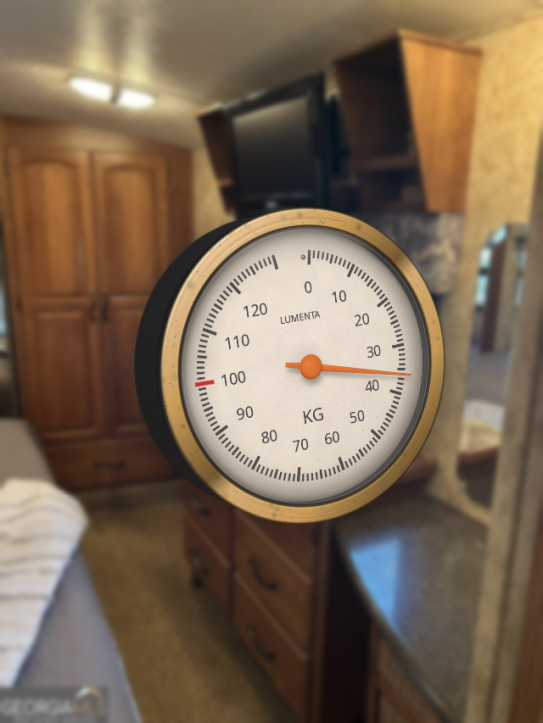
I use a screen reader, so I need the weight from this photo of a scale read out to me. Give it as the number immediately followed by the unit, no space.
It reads 36kg
